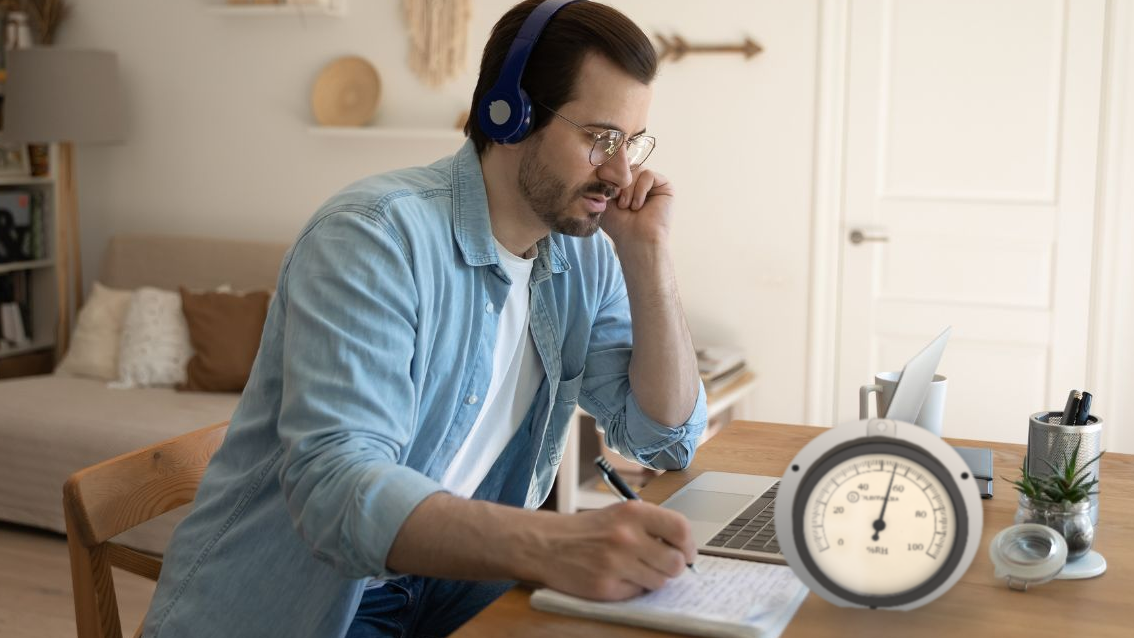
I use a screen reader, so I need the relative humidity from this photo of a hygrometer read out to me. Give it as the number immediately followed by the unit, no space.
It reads 55%
